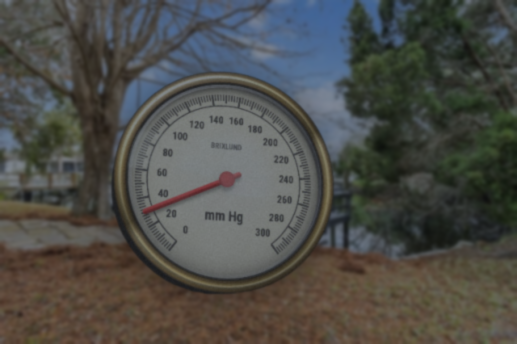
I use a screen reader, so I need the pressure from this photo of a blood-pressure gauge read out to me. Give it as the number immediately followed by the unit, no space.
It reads 30mmHg
